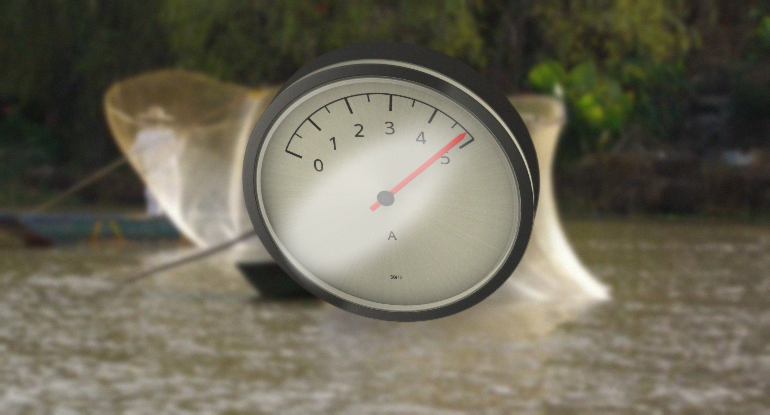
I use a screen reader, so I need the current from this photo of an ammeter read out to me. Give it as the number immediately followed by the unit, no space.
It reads 4.75A
